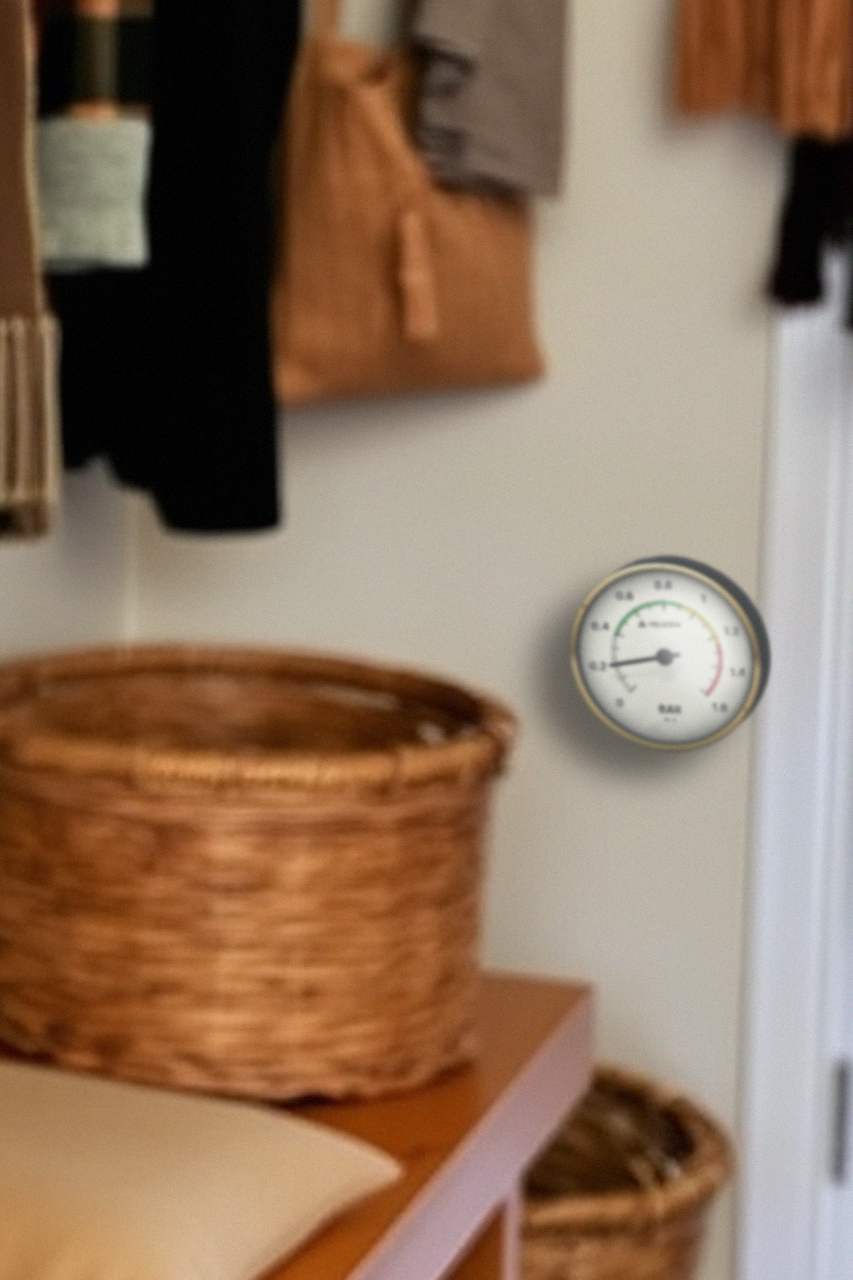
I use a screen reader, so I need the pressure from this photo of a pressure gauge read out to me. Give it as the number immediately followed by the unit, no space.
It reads 0.2bar
